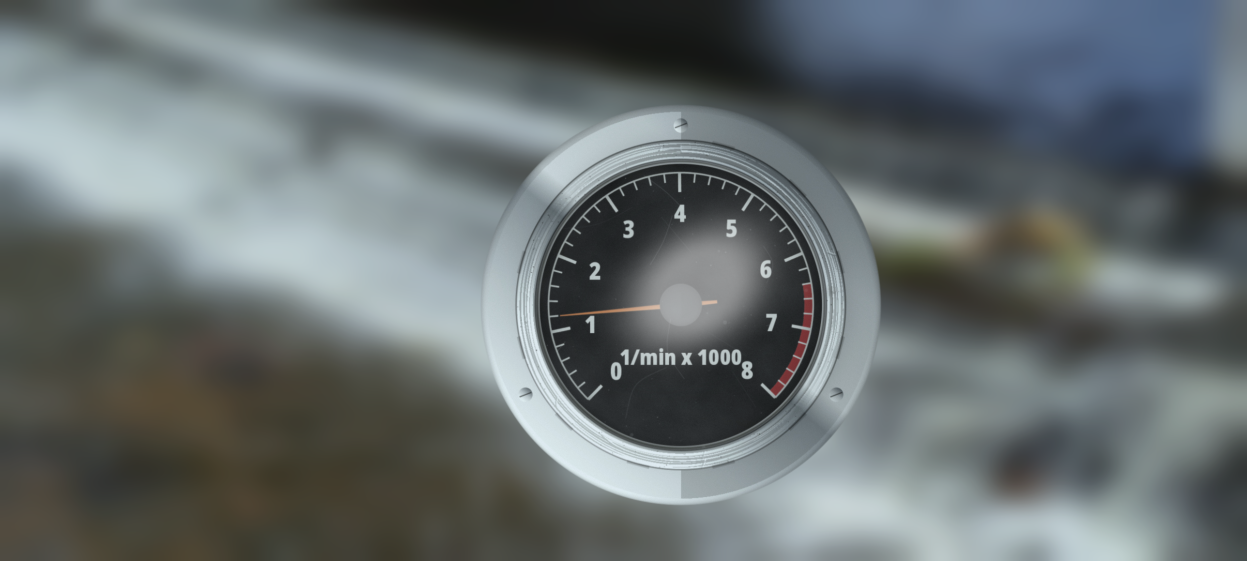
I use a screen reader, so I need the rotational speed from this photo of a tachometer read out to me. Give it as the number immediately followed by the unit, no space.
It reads 1200rpm
